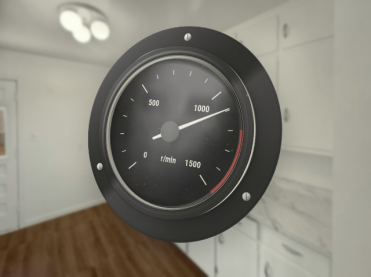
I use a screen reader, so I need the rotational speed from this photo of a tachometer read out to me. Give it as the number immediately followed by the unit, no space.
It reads 1100rpm
